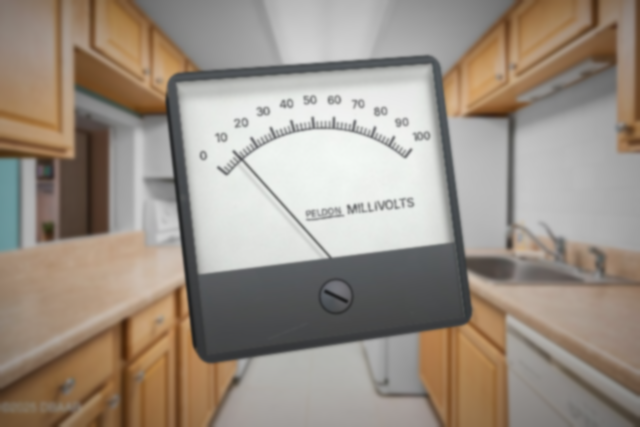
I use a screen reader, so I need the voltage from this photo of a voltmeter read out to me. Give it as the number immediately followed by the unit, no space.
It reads 10mV
